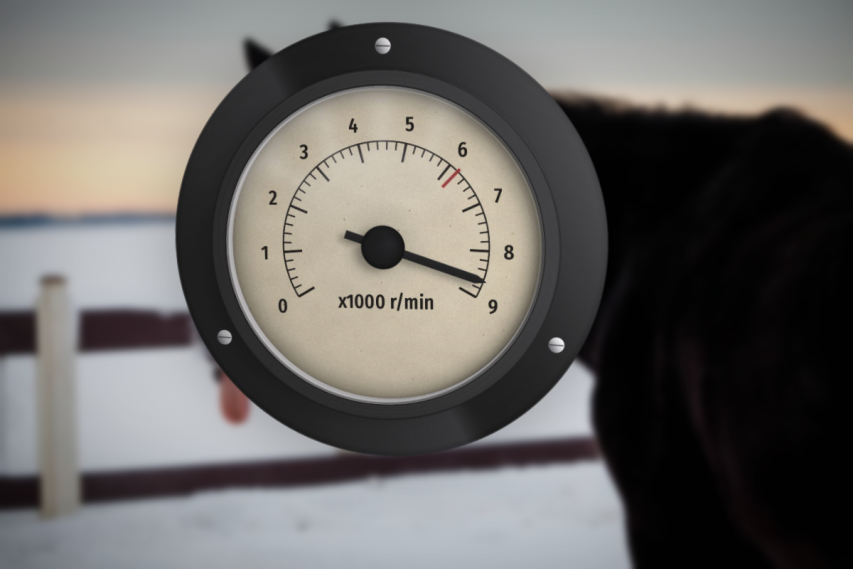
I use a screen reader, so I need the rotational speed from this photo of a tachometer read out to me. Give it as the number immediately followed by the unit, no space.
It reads 8600rpm
